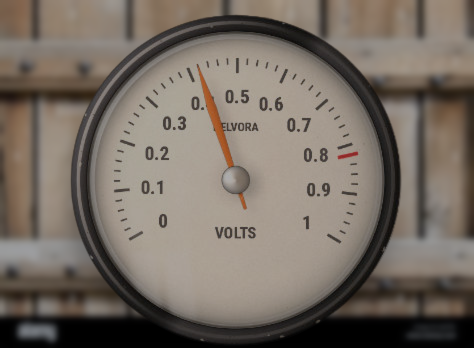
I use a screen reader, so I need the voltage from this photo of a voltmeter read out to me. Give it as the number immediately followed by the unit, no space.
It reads 0.42V
